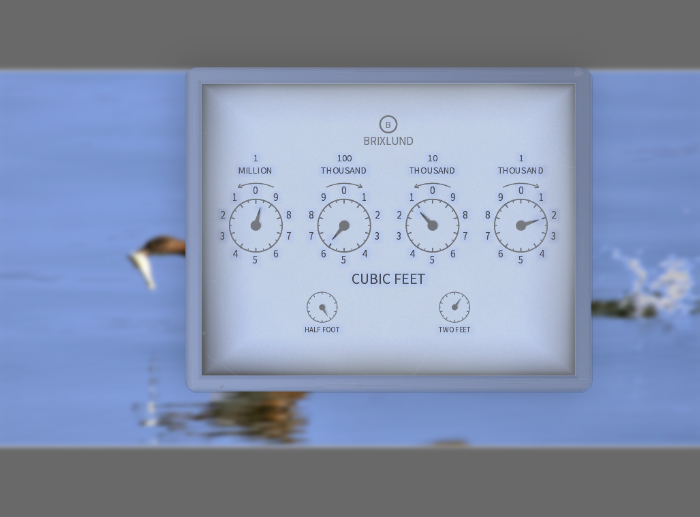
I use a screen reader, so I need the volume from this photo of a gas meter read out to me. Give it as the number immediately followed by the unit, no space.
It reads 961200ft³
